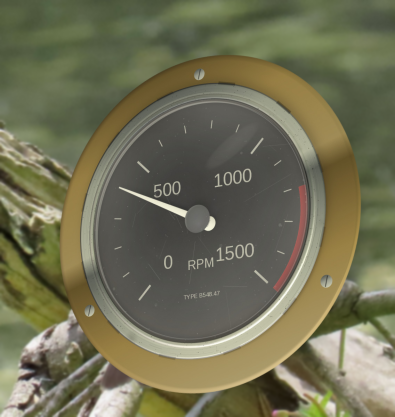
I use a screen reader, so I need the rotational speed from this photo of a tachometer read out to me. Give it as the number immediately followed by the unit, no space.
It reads 400rpm
